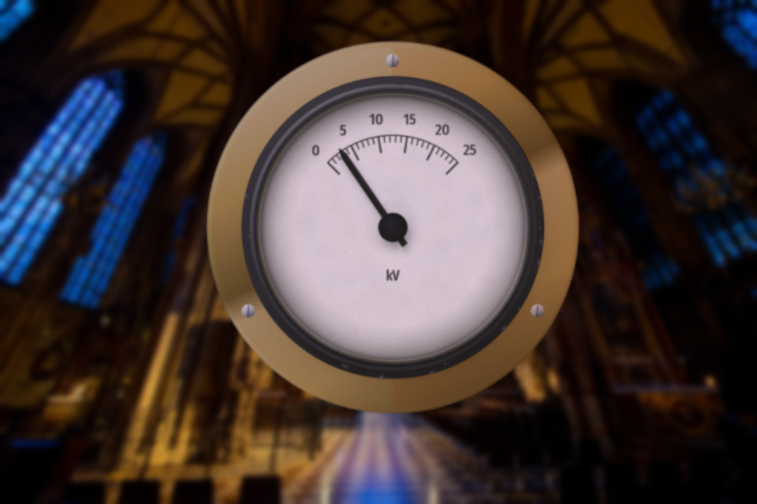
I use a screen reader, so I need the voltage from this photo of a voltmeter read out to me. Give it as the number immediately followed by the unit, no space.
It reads 3kV
